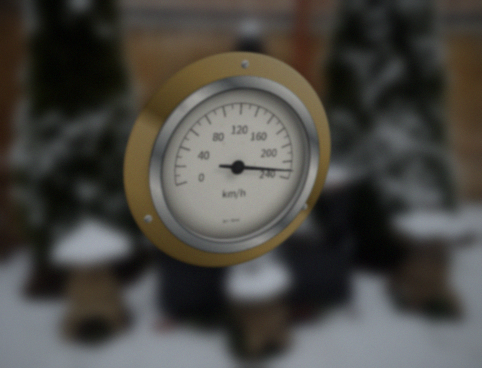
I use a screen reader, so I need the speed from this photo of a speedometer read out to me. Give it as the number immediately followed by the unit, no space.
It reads 230km/h
